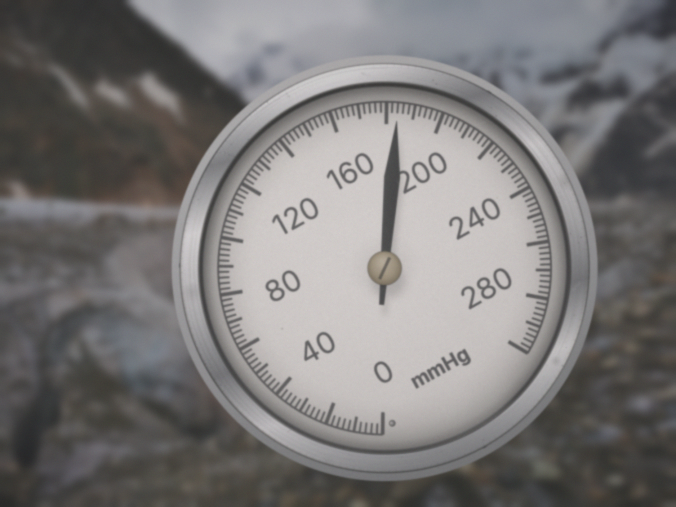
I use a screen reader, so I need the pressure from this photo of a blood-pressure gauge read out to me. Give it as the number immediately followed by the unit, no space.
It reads 184mmHg
